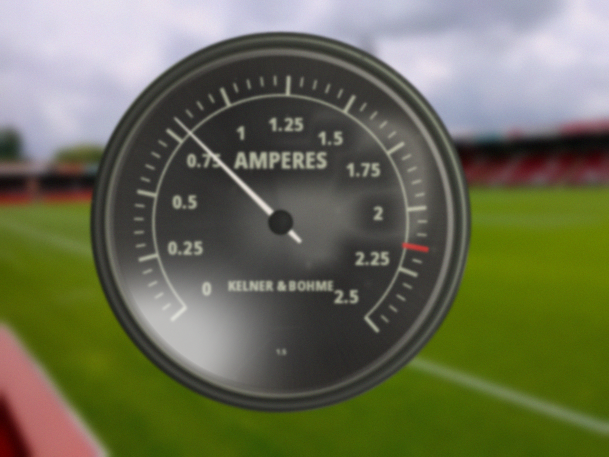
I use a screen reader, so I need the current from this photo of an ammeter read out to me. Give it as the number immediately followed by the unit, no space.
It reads 0.8A
